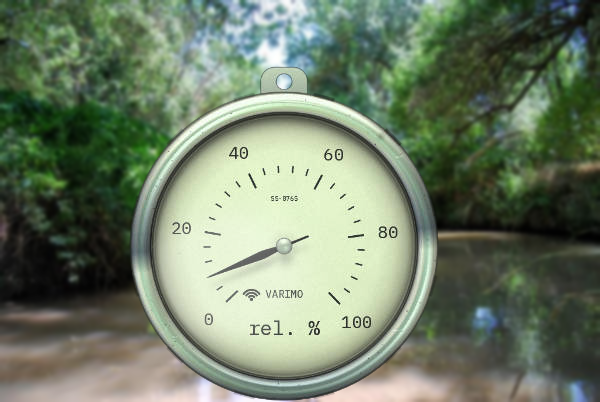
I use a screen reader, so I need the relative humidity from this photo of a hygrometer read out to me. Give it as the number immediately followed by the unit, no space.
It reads 8%
